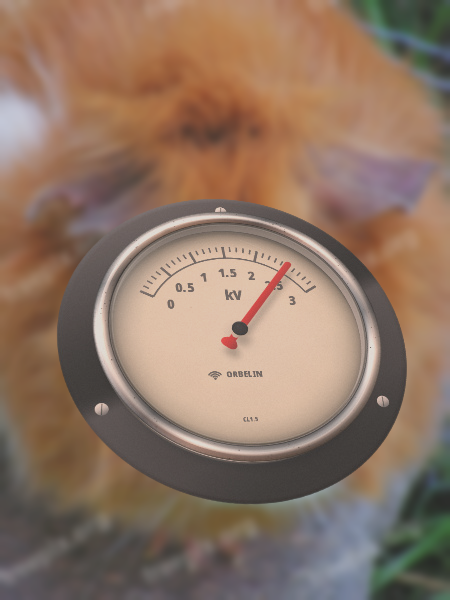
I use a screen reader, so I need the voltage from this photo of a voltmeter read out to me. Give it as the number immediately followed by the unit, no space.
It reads 2.5kV
